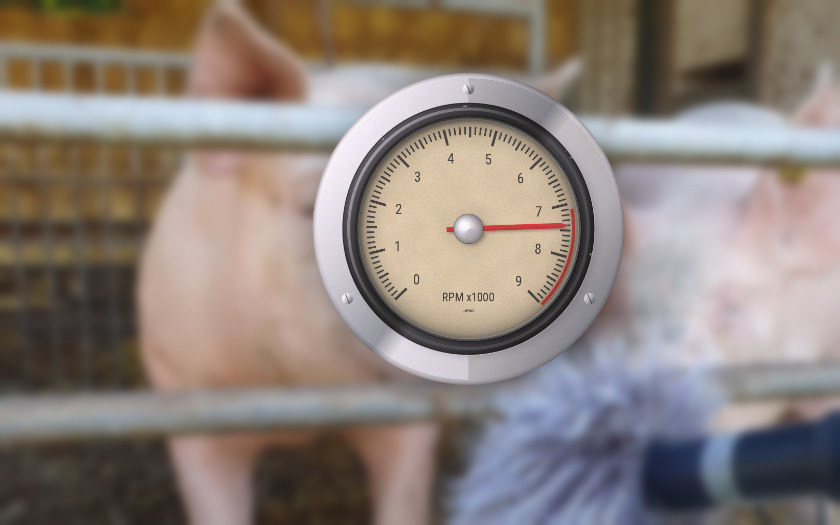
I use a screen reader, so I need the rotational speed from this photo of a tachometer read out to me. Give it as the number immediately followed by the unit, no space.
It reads 7400rpm
